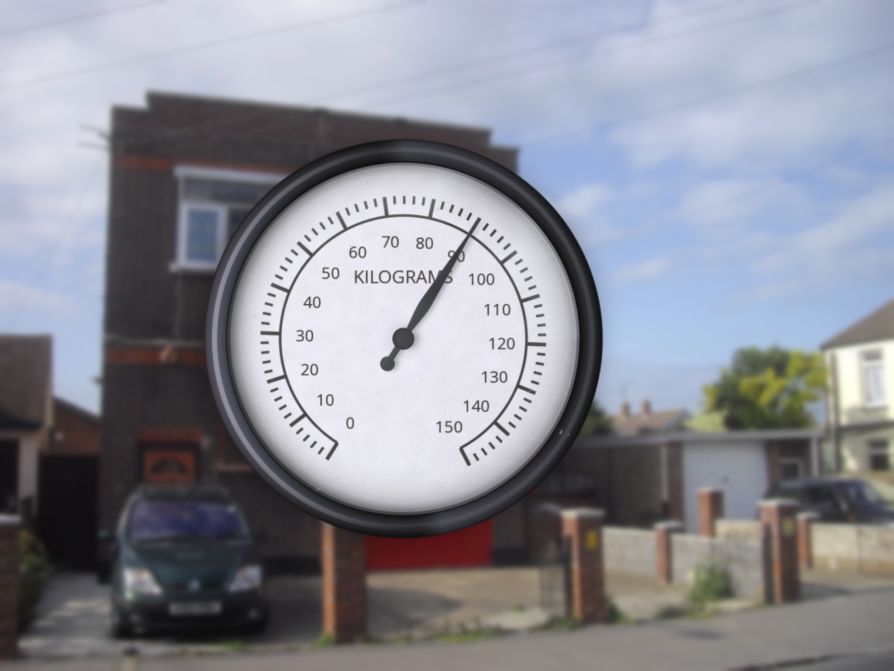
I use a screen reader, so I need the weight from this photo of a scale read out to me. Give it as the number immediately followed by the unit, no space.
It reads 90kg
